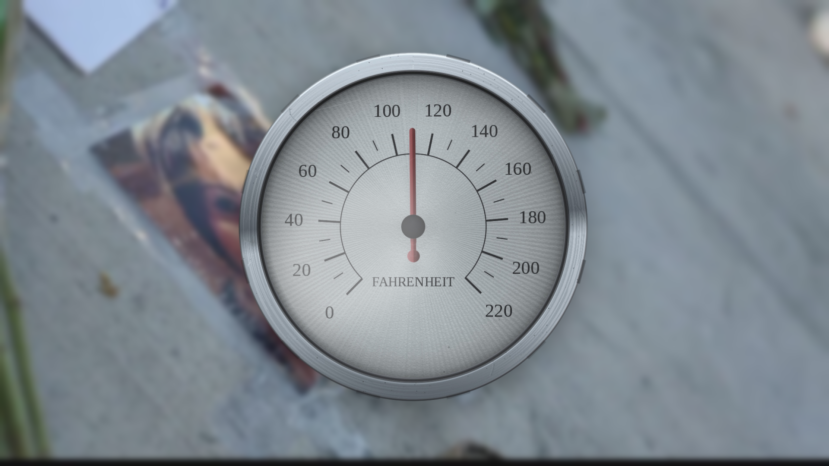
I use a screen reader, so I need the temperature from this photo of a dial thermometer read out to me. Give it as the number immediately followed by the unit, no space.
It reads 110°F
